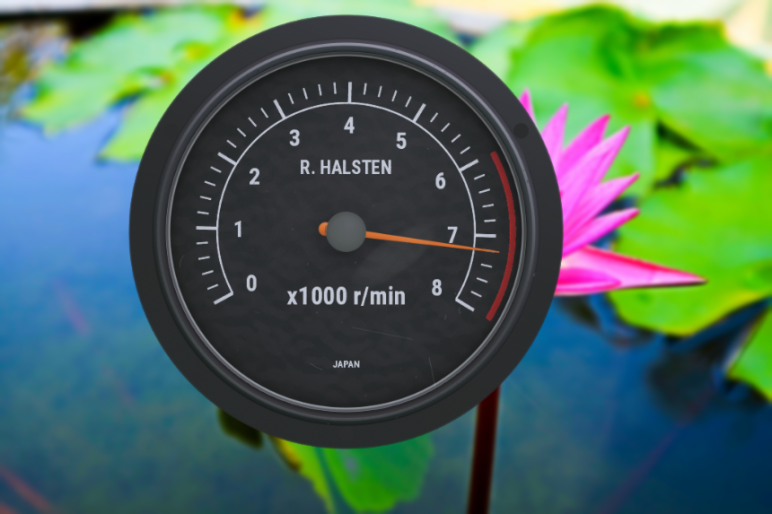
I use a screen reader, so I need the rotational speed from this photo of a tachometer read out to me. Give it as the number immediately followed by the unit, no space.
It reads 7200rpm
